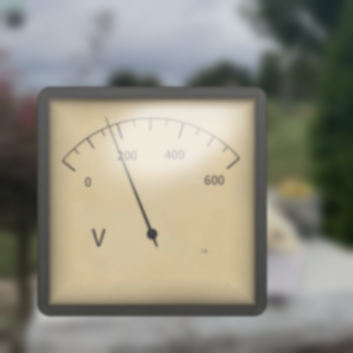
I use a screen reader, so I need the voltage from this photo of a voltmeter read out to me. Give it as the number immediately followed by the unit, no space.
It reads 175V
